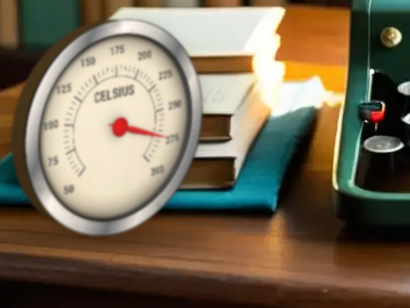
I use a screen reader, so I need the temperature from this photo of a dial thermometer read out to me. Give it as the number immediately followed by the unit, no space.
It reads 275°C
